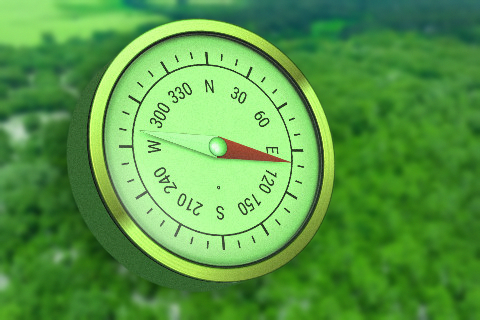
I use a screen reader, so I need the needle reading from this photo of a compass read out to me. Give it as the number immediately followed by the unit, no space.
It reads 100°
